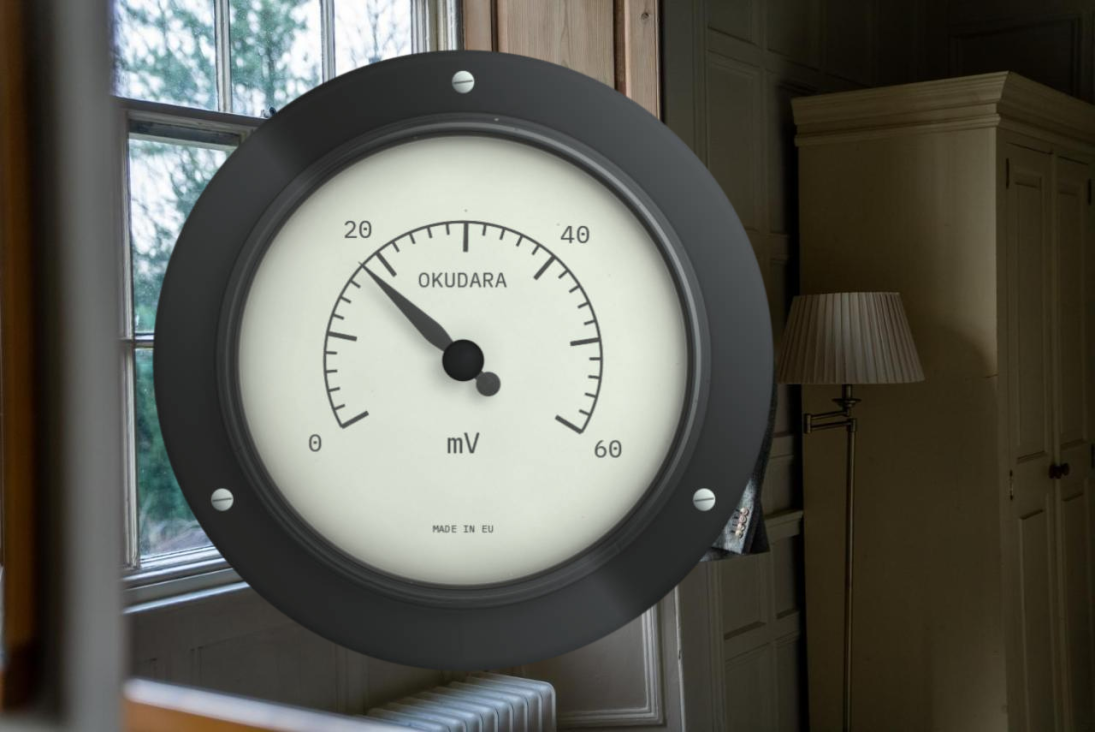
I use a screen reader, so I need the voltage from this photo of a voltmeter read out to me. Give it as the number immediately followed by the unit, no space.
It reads 18mV
